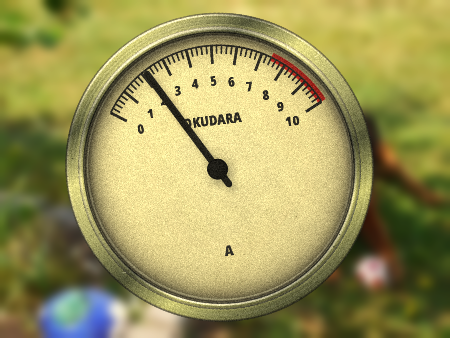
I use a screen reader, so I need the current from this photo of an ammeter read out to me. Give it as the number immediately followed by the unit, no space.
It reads 2.2A
